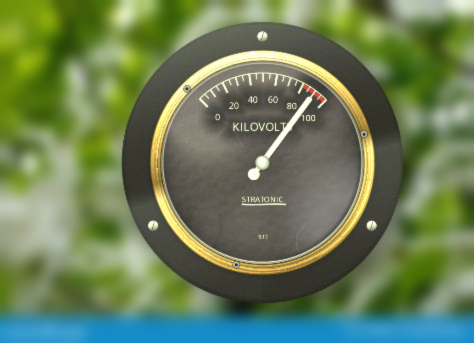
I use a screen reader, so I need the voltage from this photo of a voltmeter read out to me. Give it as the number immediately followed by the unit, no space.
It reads 90kV
